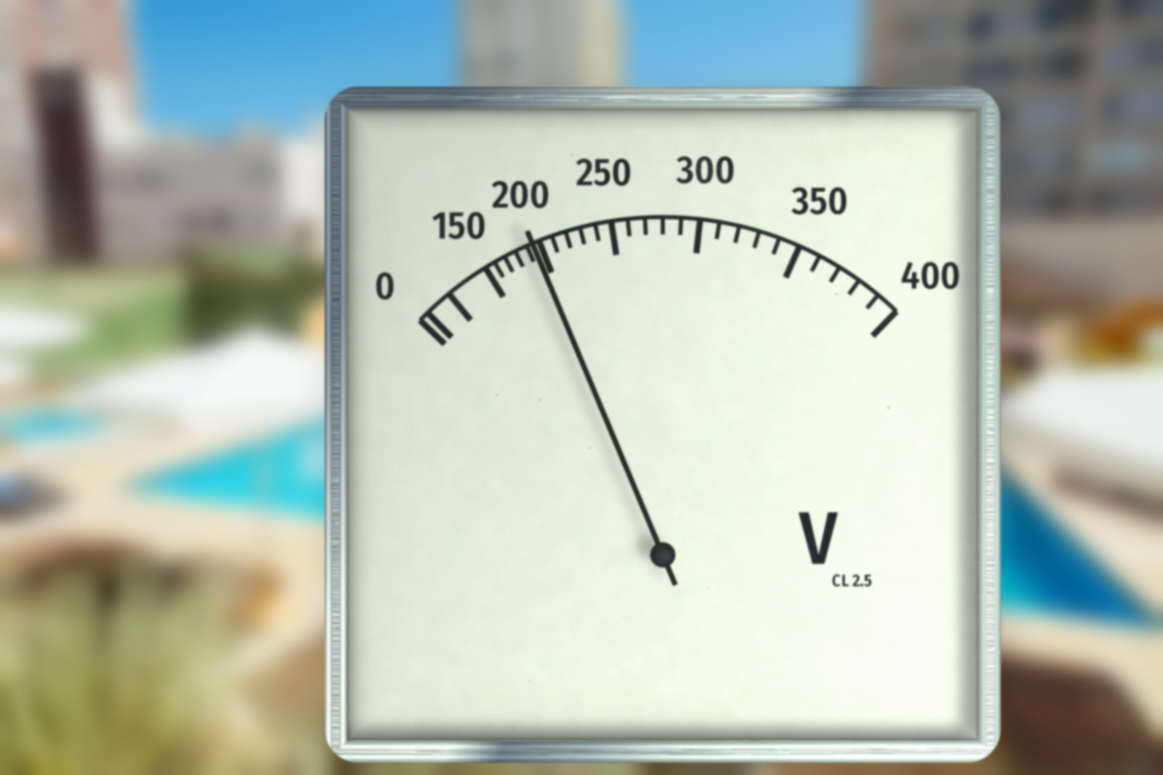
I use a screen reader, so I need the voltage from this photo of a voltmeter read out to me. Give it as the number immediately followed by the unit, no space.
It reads 195V
